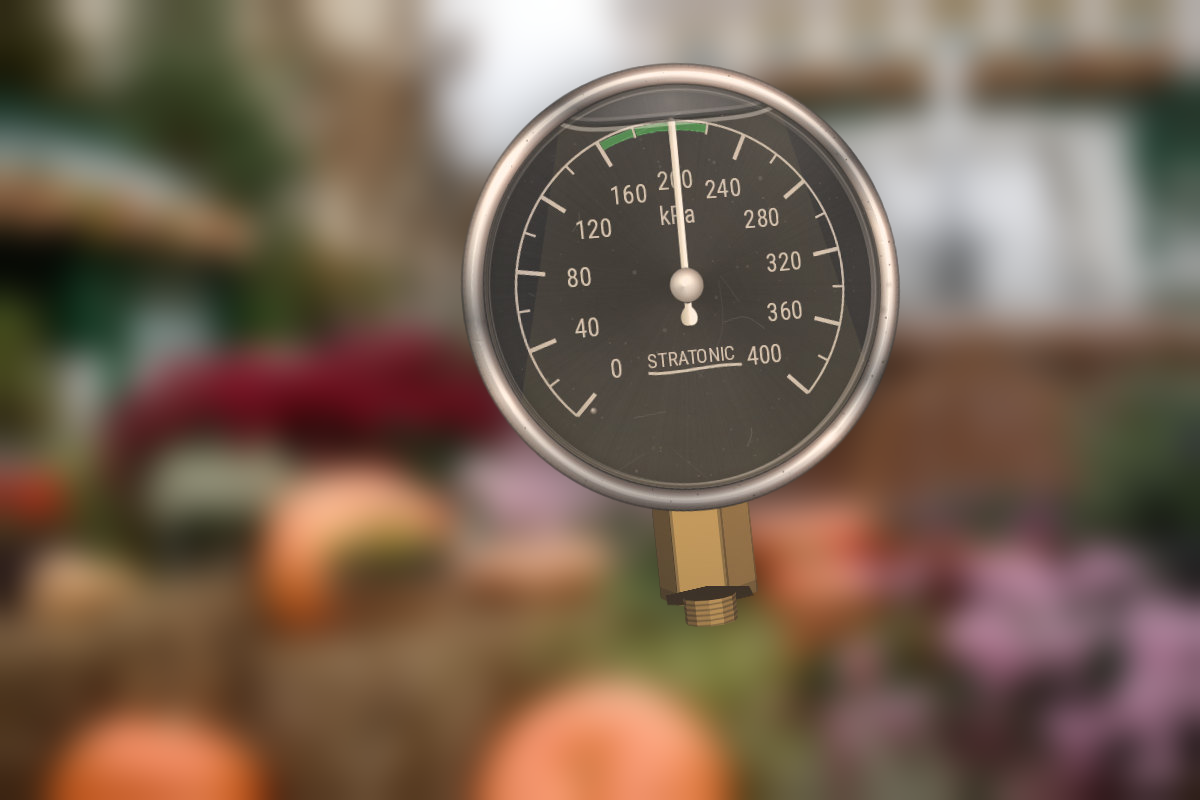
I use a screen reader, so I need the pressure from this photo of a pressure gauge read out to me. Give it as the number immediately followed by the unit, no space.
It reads 200kPa
